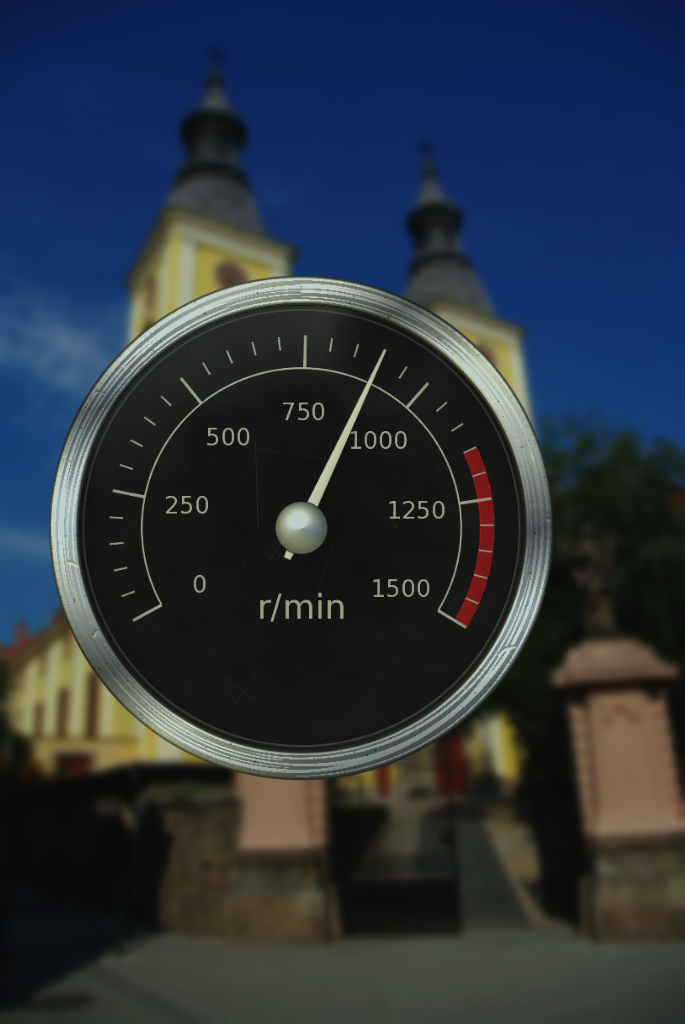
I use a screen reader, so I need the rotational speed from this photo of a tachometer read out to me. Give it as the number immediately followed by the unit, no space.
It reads 900rpm
